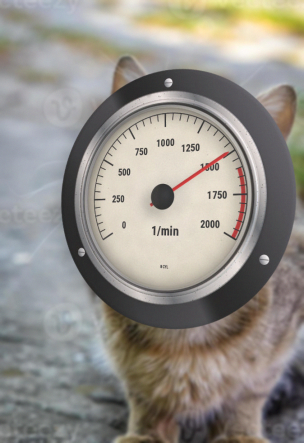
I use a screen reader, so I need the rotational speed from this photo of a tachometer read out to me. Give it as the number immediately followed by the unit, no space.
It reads 1500rpm
